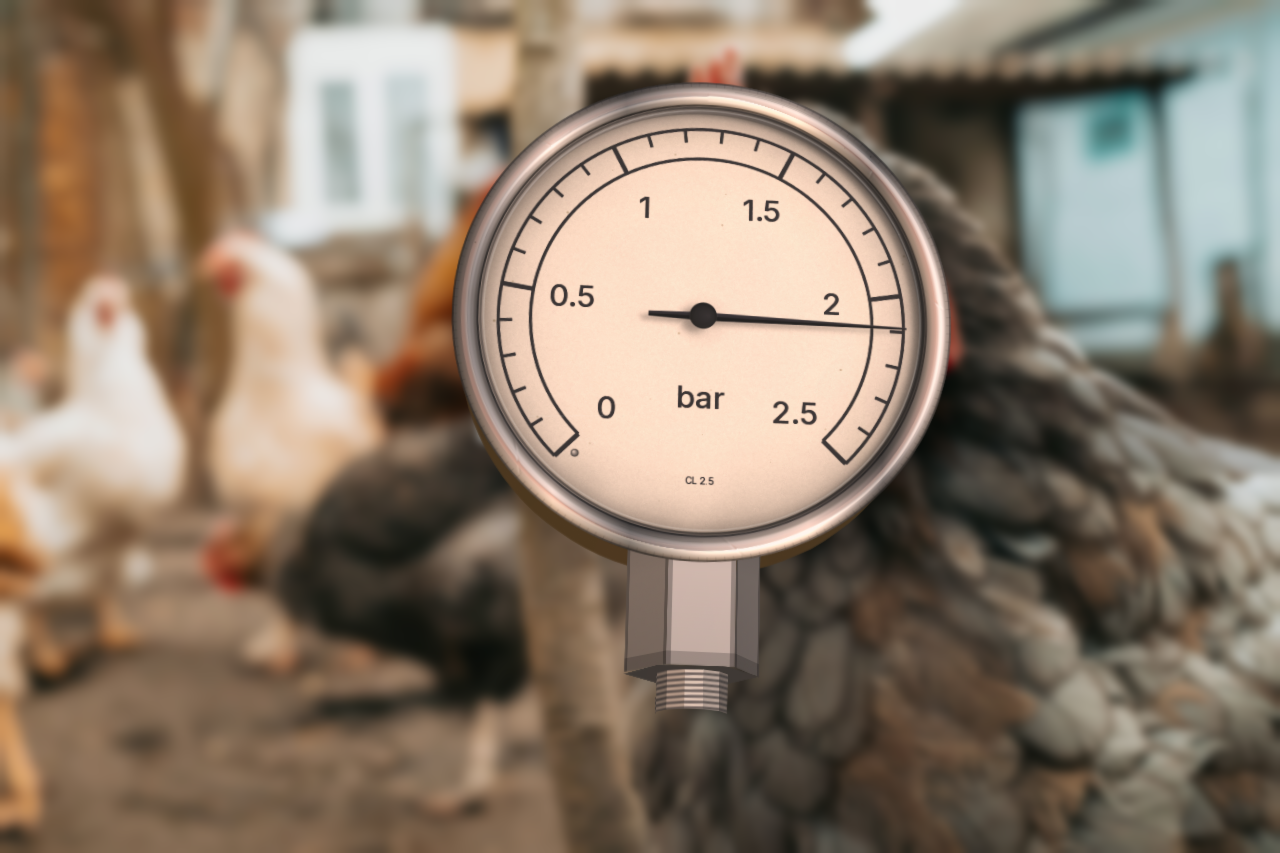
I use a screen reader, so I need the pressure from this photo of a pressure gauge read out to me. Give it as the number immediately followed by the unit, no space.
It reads 2.1bar
